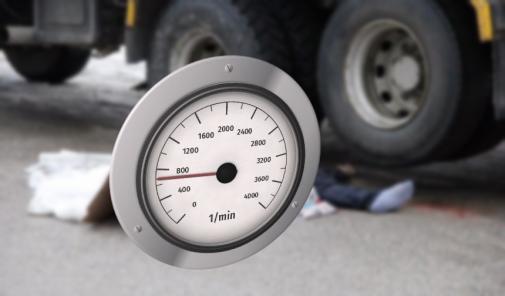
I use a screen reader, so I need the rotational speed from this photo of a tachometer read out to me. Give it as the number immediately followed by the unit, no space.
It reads 700rpm
